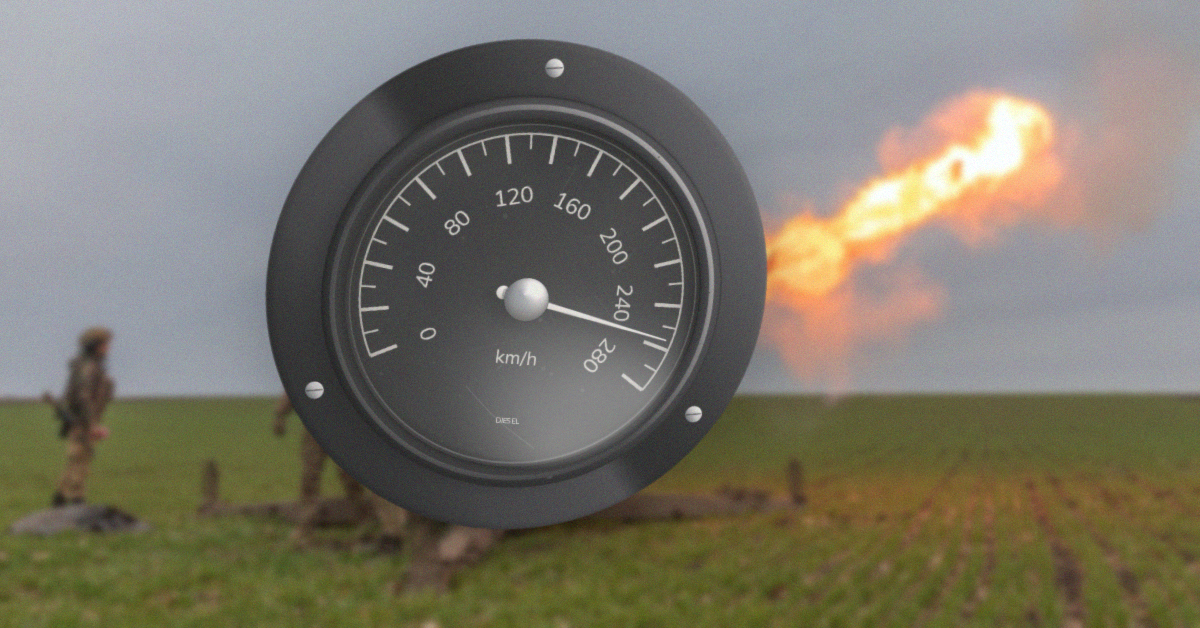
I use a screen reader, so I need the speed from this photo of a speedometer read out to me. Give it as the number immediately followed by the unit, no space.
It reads 255km/h
